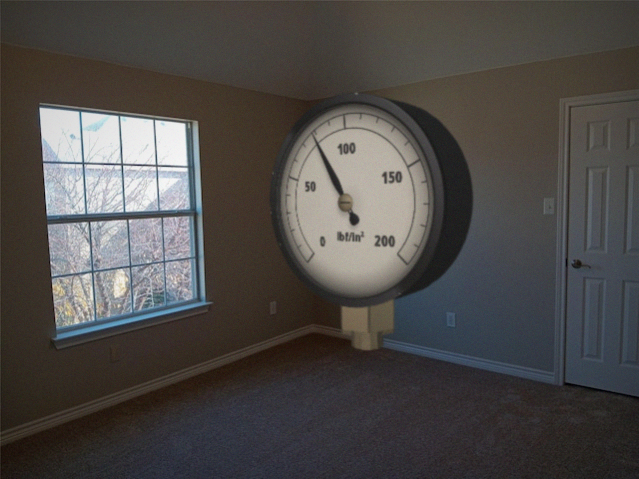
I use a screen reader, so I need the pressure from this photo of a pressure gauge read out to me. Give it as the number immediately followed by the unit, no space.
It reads 80psi
